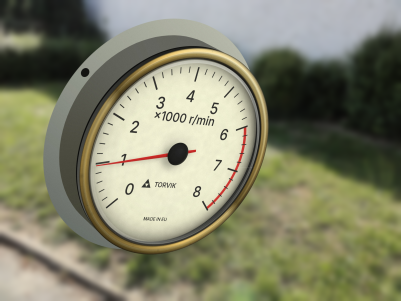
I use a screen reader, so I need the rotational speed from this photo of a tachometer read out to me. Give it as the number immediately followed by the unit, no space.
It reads 1000rpm
